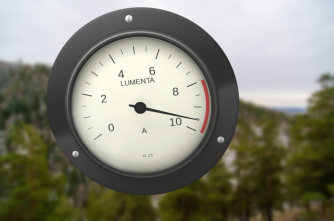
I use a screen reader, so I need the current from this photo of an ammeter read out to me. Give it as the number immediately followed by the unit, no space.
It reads 9.5A
